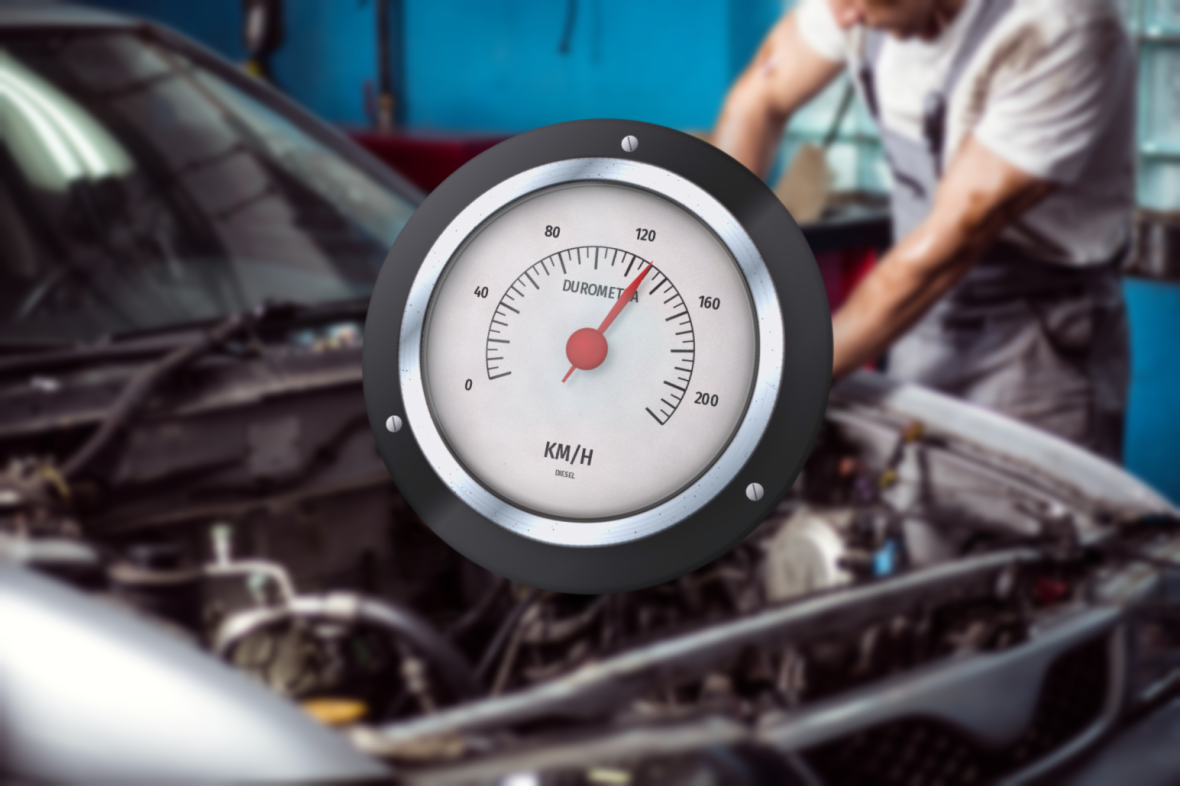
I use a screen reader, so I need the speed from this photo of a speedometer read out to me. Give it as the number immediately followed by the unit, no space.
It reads 130km/h
